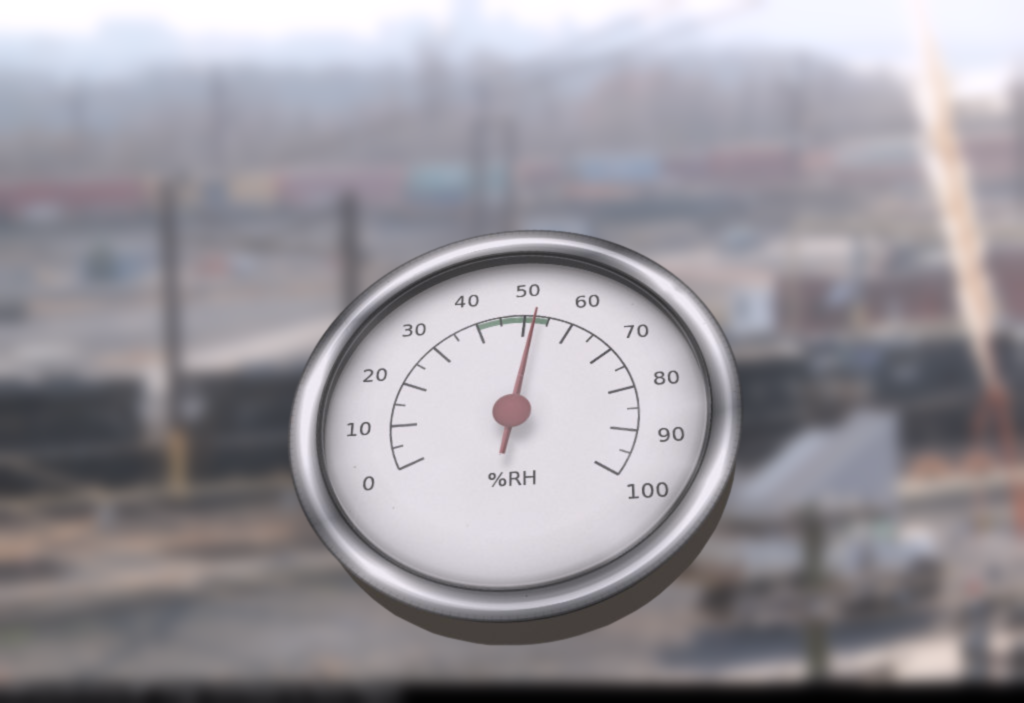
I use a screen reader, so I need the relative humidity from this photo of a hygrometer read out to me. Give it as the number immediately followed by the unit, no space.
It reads 52.5%
